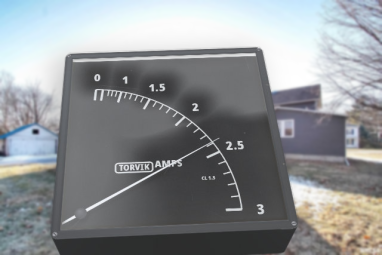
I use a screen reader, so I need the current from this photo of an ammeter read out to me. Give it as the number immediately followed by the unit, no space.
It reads 2.4A
